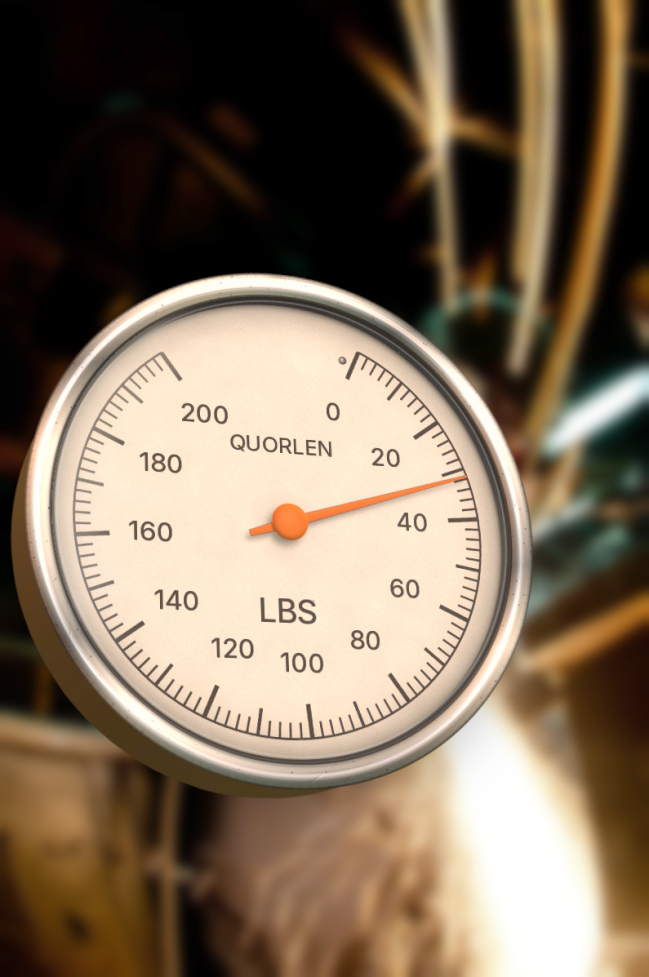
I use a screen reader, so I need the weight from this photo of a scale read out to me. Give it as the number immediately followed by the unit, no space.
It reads 32lb
